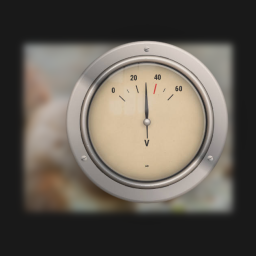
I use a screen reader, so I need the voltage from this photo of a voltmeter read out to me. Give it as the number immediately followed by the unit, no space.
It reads 30V
